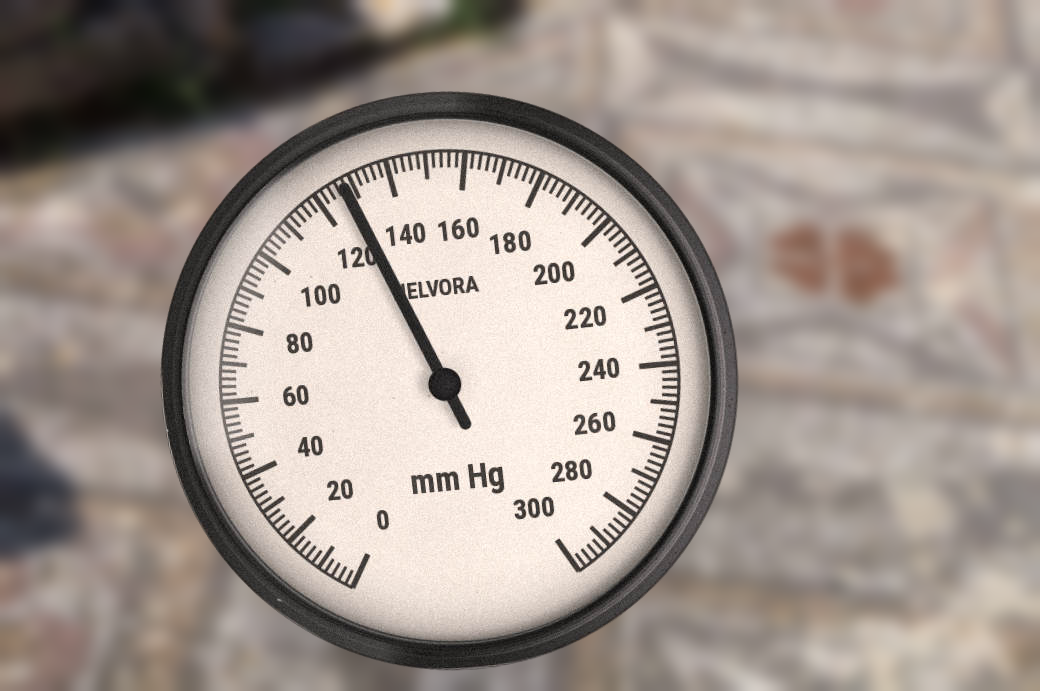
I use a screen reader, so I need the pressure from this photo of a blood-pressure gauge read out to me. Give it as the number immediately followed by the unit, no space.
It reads 128mmHg
